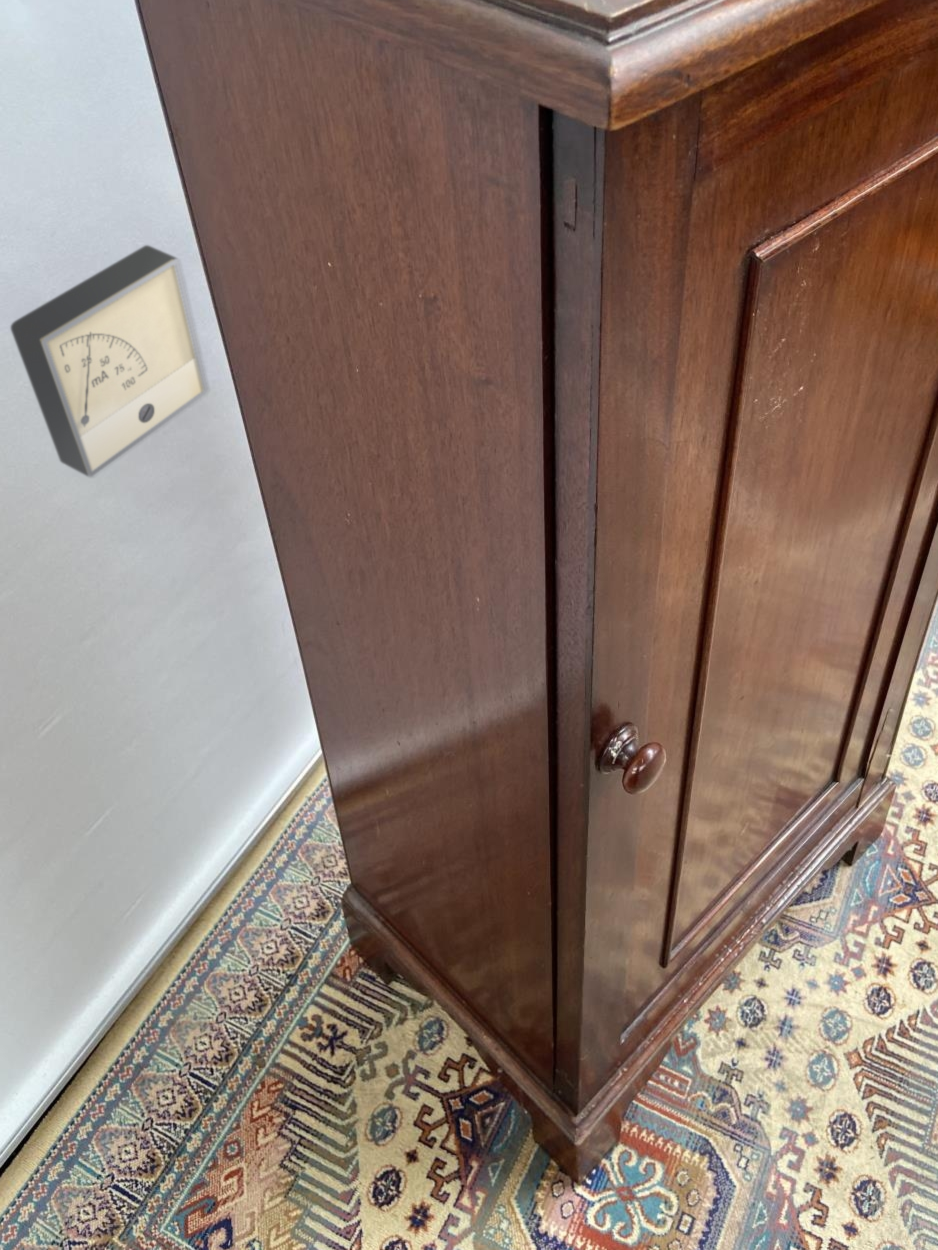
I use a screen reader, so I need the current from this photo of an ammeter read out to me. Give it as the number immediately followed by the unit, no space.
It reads 25mA
